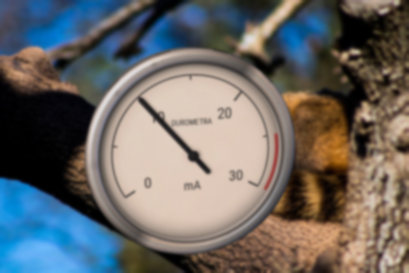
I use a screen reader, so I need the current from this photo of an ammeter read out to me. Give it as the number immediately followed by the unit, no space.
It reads 10mA
